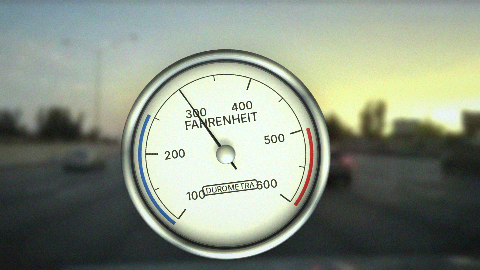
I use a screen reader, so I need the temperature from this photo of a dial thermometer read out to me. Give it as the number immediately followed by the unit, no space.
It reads 300°F
